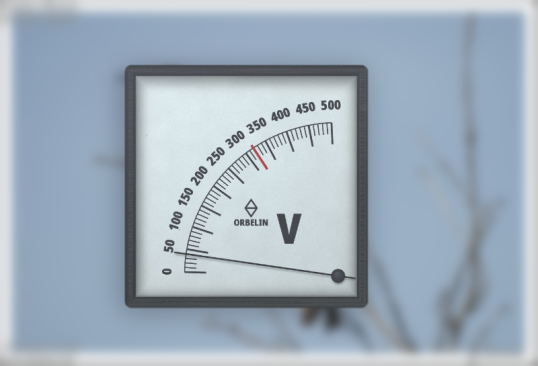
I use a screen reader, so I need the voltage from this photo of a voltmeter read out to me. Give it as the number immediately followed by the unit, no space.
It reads 40V
